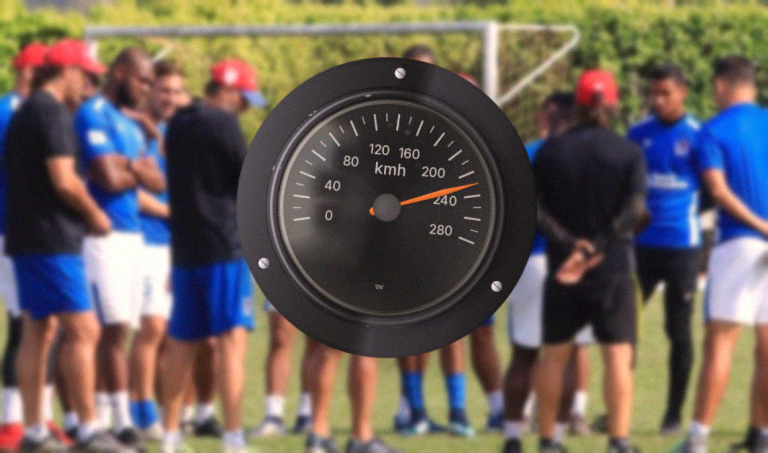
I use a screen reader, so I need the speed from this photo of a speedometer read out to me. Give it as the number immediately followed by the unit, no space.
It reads 230km/h
